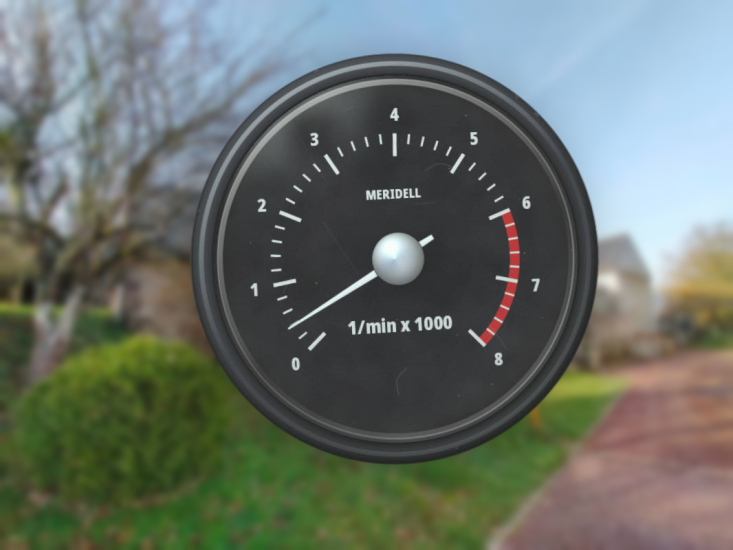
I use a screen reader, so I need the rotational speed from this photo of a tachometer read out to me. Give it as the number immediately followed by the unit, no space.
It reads 400rpm
